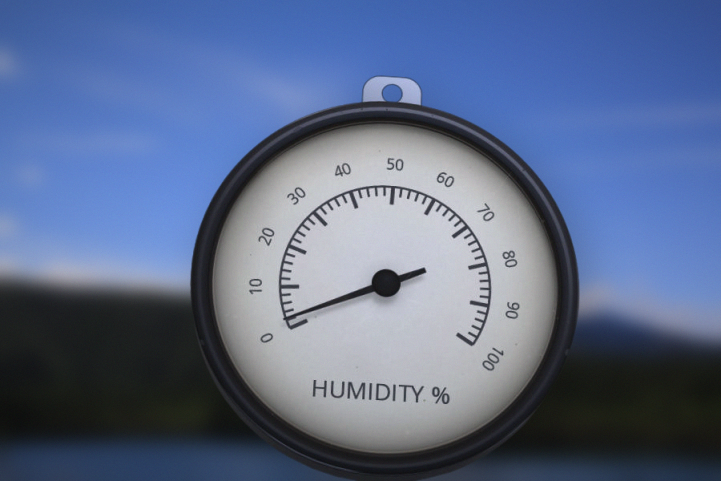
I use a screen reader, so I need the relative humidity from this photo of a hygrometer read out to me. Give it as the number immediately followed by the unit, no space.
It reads 2%
